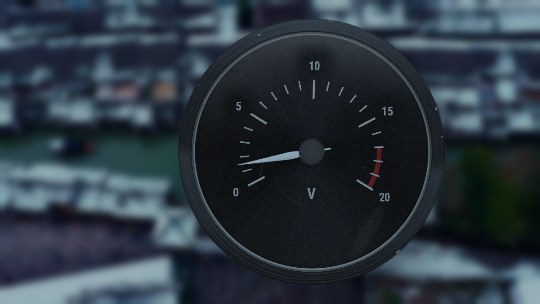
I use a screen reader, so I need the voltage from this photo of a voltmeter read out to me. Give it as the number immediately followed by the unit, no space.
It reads 1.5V
